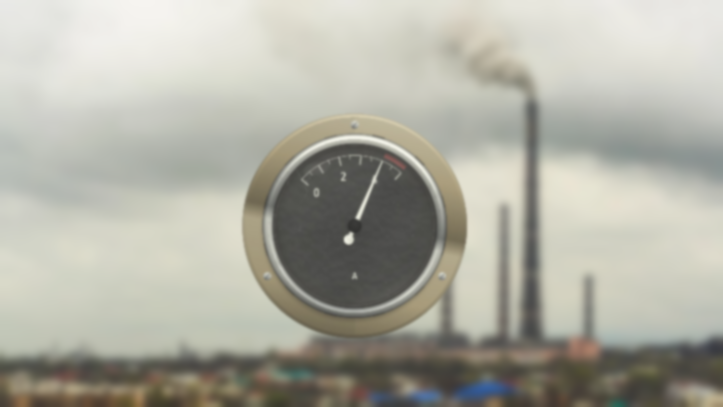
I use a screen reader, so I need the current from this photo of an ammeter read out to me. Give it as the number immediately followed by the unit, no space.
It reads 4A
